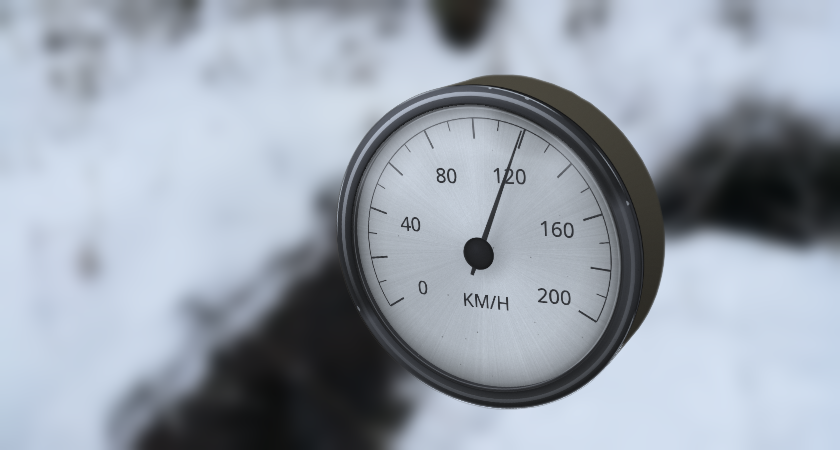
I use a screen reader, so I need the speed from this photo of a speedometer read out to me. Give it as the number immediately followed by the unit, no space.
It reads 120km/h
